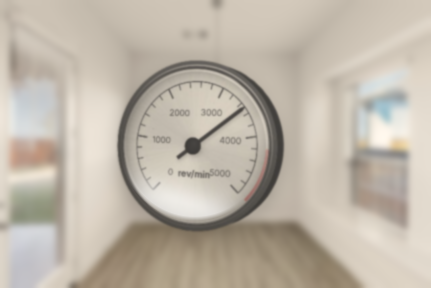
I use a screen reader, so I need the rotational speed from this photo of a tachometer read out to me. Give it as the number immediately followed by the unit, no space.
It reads 3500rpm
